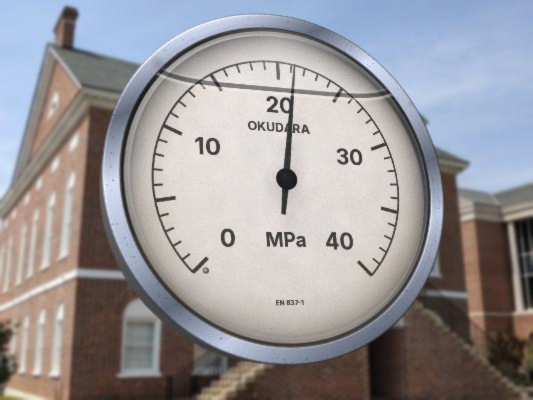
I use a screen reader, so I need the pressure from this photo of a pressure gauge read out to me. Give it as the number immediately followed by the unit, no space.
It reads 21MPa
